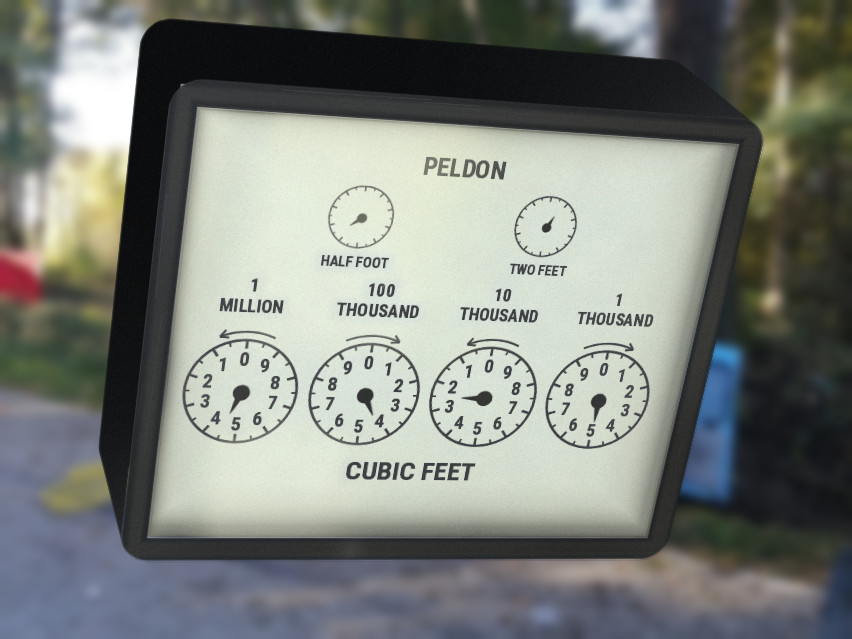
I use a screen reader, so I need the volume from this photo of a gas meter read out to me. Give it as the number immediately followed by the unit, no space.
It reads 442500ft³
